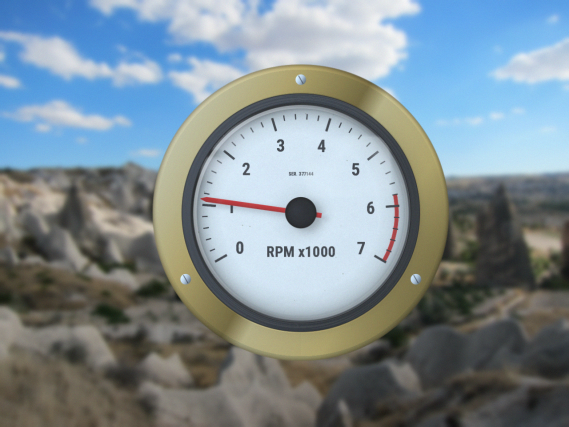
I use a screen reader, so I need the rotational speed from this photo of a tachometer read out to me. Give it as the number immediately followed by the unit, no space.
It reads 1100rpm
